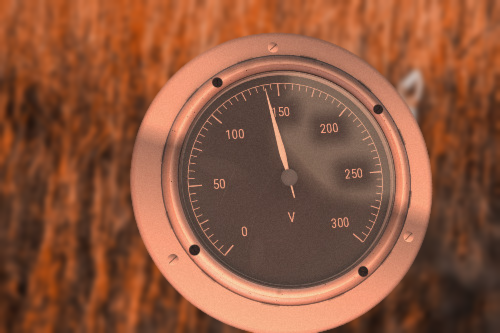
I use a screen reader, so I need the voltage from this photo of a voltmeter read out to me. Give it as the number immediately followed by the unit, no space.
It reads 140V
